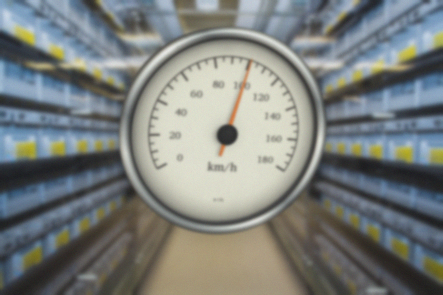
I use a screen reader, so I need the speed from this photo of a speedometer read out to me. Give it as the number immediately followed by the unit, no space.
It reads 100km/h
